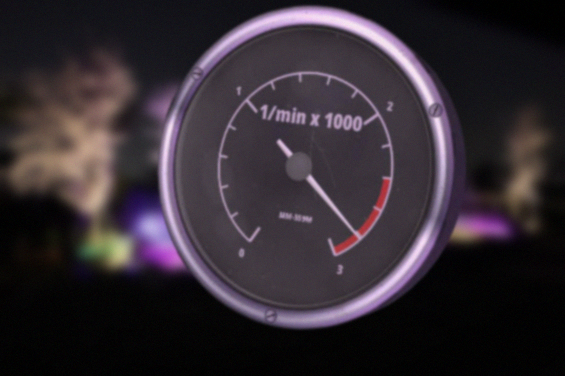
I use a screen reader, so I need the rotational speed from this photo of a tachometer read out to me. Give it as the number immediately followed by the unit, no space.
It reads 2800rpm
